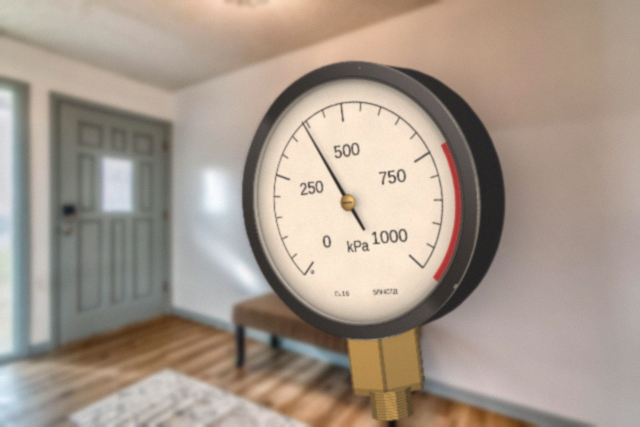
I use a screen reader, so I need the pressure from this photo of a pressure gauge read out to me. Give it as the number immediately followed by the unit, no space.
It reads 400kPa
